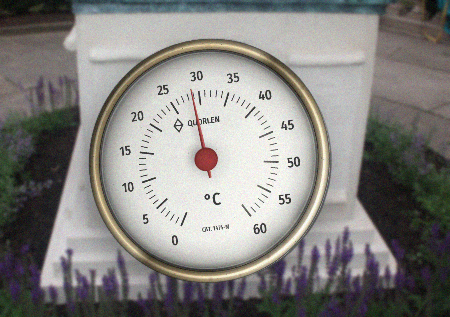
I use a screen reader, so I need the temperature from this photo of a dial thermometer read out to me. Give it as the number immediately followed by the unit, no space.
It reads 29°C
